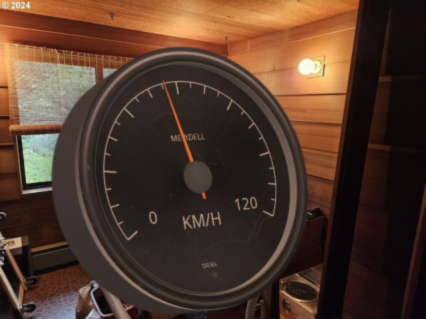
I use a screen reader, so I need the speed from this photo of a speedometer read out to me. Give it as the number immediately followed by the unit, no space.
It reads 55km/h
